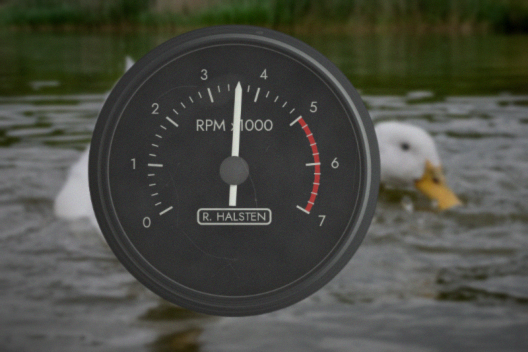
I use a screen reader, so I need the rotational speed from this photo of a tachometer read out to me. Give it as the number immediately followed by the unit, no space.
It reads 3600rpm
